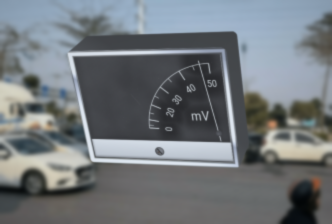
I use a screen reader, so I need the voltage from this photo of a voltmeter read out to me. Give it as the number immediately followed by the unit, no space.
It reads 47.5mV
